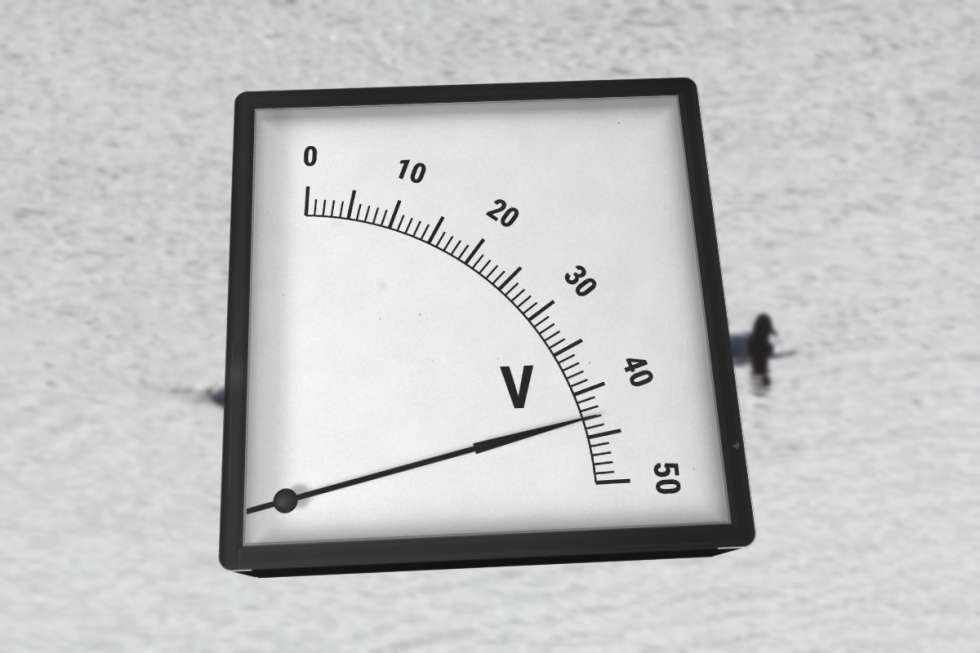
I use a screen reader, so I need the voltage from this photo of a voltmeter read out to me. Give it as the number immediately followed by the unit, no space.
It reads 43V
